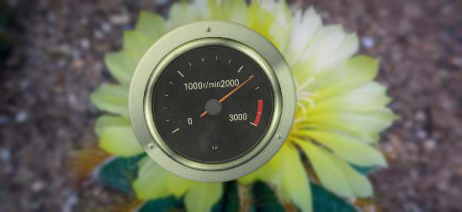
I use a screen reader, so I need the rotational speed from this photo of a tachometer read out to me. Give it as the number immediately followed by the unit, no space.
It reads 2200rpm
